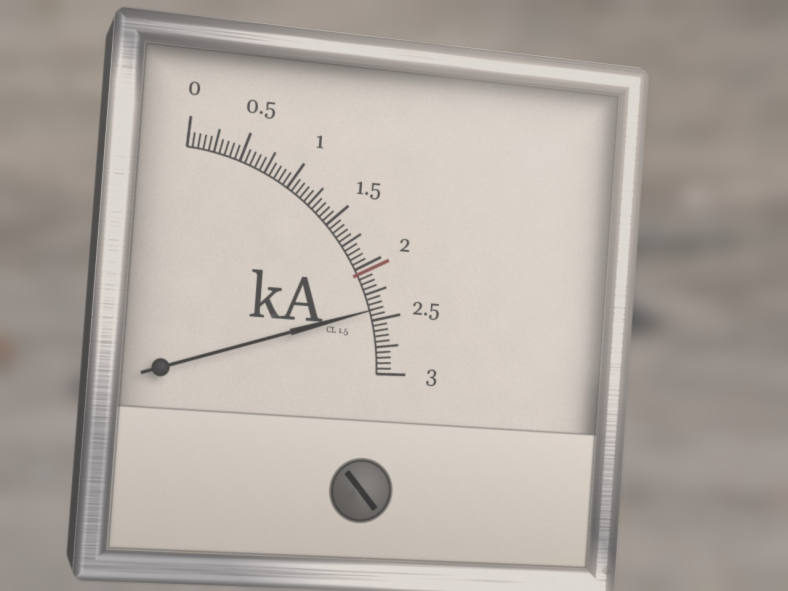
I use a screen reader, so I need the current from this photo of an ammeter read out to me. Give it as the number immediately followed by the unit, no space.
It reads 2.4kA
